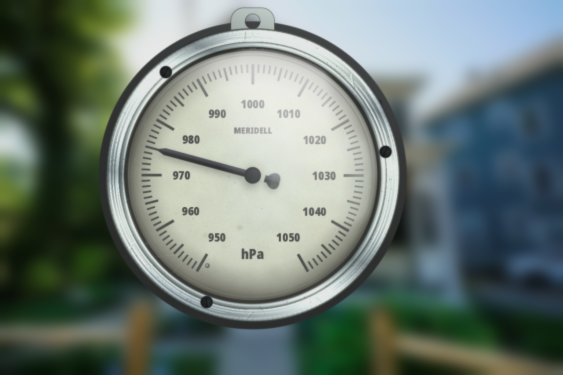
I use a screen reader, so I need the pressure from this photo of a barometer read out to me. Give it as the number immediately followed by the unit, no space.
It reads 975hPa
